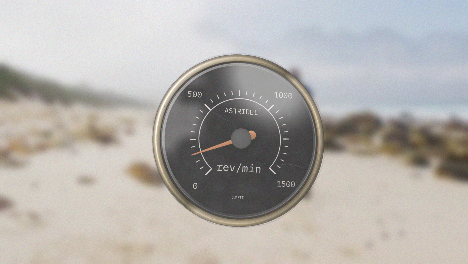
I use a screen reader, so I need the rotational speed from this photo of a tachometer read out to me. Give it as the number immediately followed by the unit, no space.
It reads 150rpm
